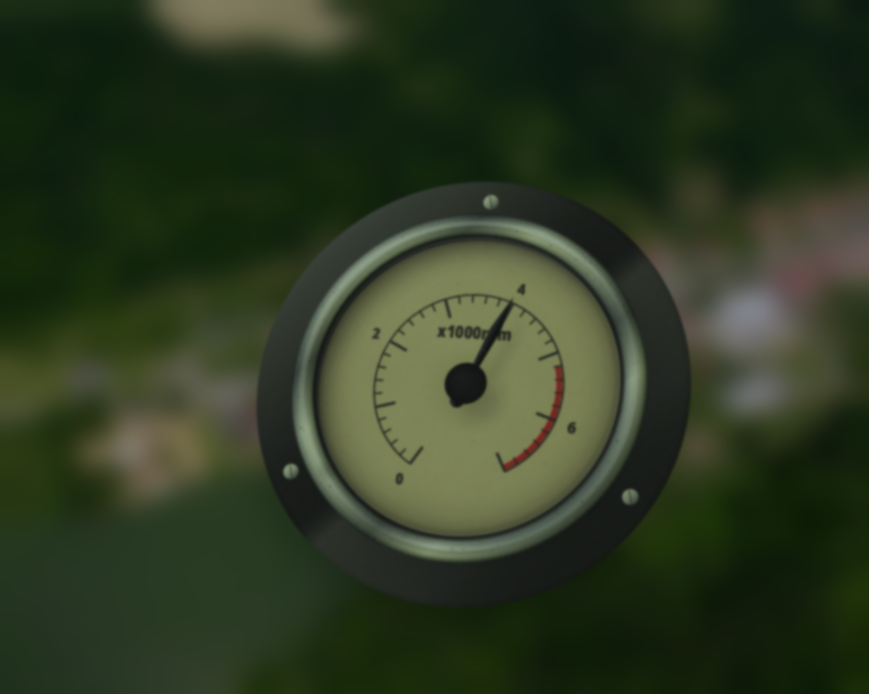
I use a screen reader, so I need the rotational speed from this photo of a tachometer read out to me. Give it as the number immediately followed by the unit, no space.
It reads 4000rpm
